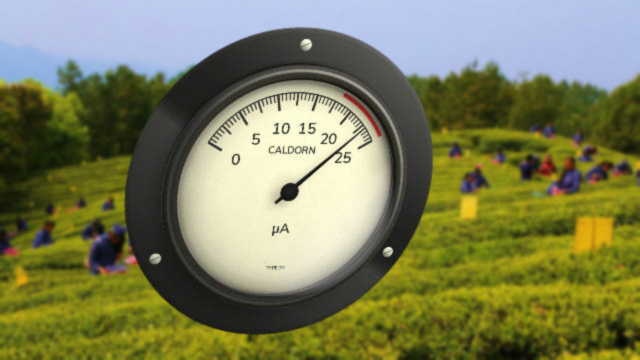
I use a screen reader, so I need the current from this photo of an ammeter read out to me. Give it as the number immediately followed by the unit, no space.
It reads 22.5µA
